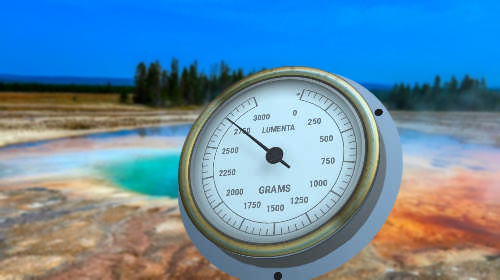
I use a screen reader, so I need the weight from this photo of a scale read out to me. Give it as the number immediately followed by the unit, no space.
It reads 2750g
